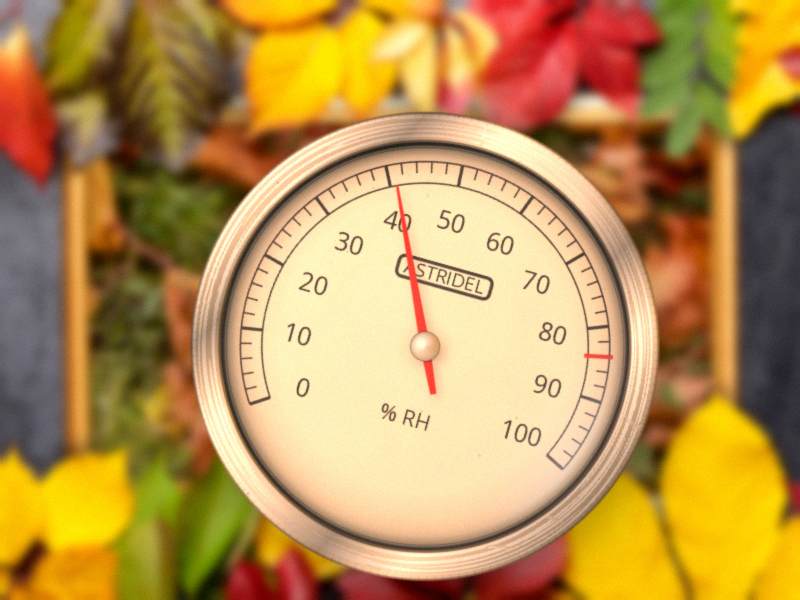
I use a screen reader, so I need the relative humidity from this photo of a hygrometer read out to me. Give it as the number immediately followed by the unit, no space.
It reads 41%
